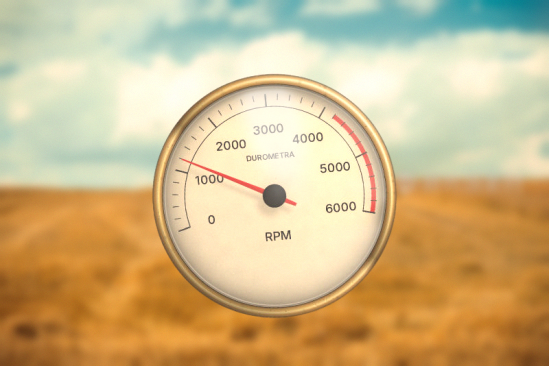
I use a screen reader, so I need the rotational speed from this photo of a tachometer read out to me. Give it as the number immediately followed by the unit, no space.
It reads 1200rpm
